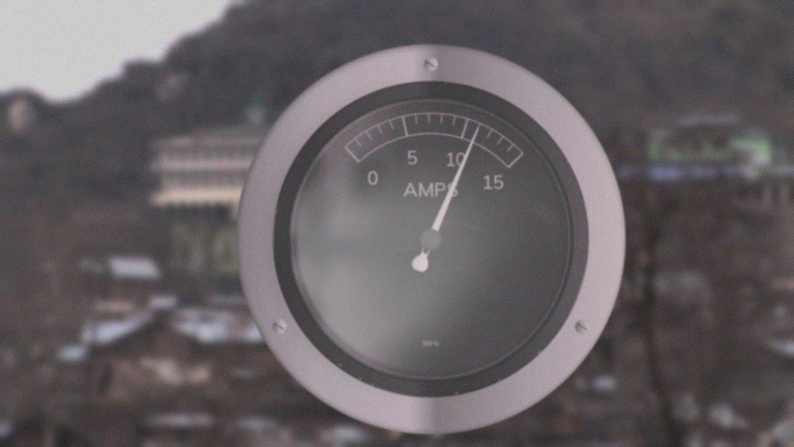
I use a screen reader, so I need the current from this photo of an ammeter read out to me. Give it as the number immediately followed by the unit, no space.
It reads 11A
